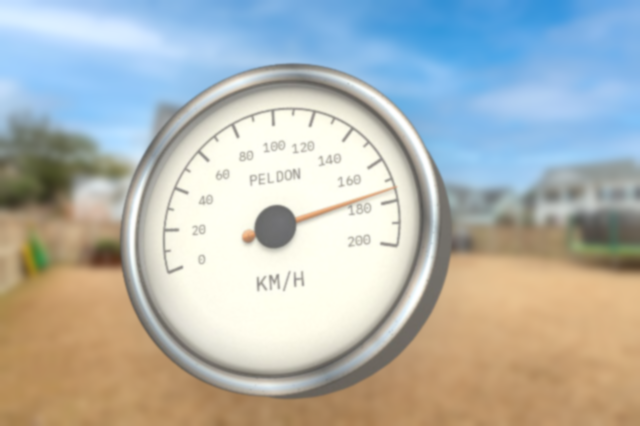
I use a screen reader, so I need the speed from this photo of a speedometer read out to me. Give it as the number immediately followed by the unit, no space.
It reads 175km/h
